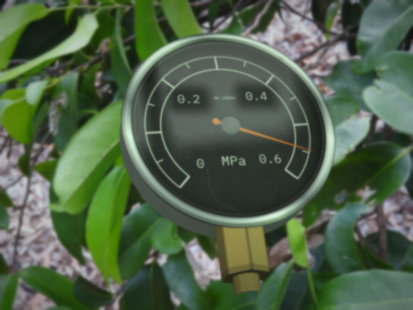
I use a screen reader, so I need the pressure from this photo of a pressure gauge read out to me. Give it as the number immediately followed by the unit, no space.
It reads 0.55MPa
